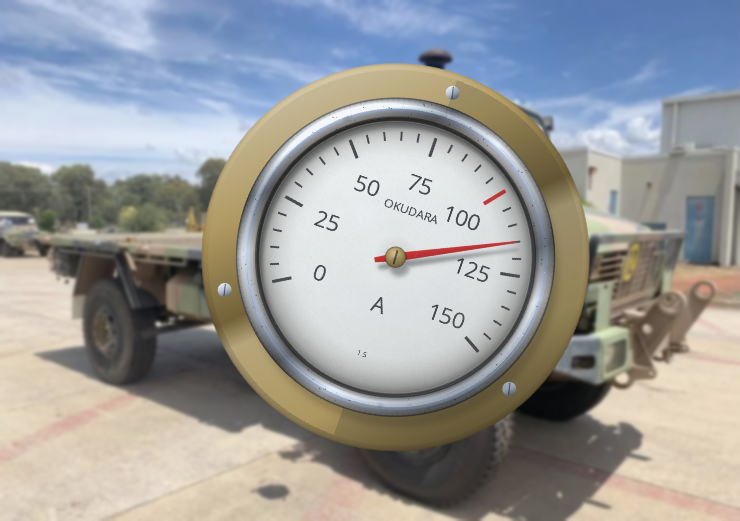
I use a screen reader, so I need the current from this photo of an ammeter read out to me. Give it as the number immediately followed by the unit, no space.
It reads 115A
